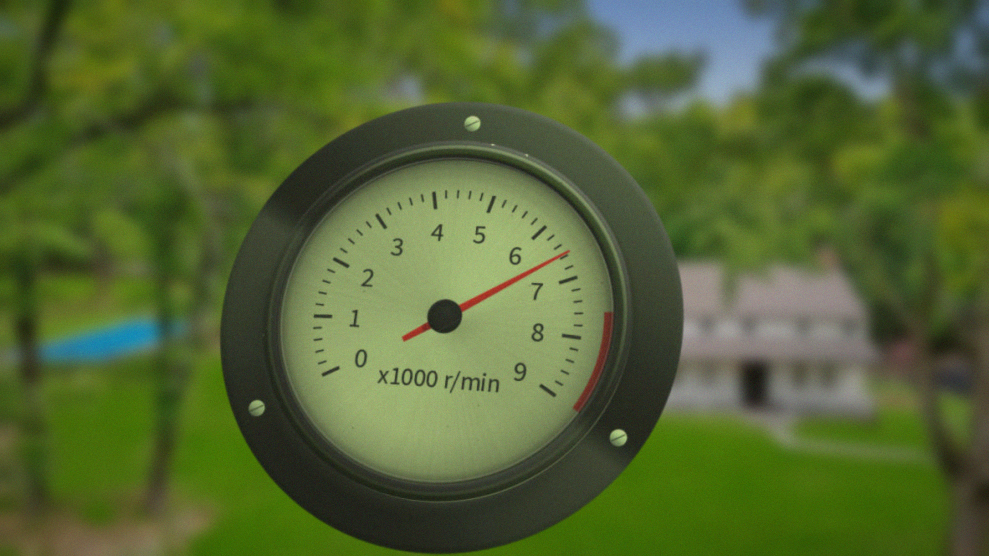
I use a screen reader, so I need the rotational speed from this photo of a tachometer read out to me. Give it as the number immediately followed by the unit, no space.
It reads 6600rpm
